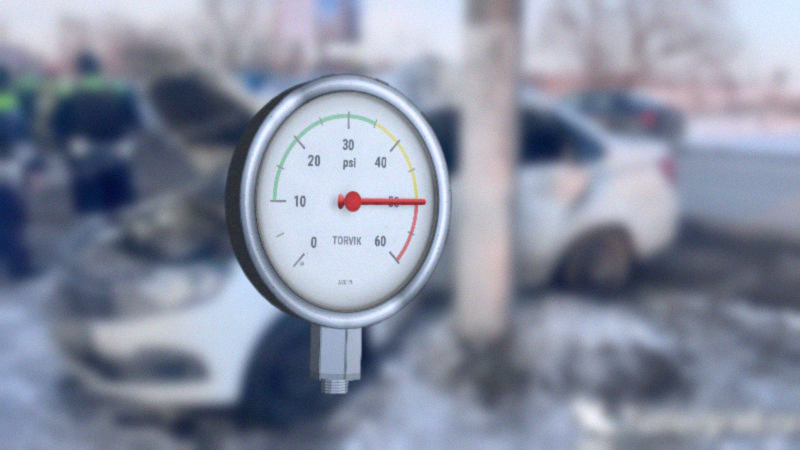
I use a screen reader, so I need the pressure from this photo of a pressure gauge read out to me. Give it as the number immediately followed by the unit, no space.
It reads 50psi
